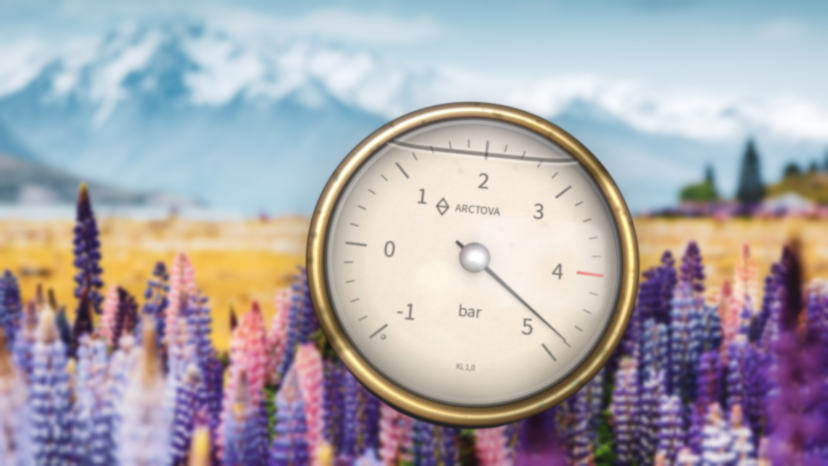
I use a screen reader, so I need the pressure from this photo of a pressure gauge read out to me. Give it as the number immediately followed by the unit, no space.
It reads 4.8bar
